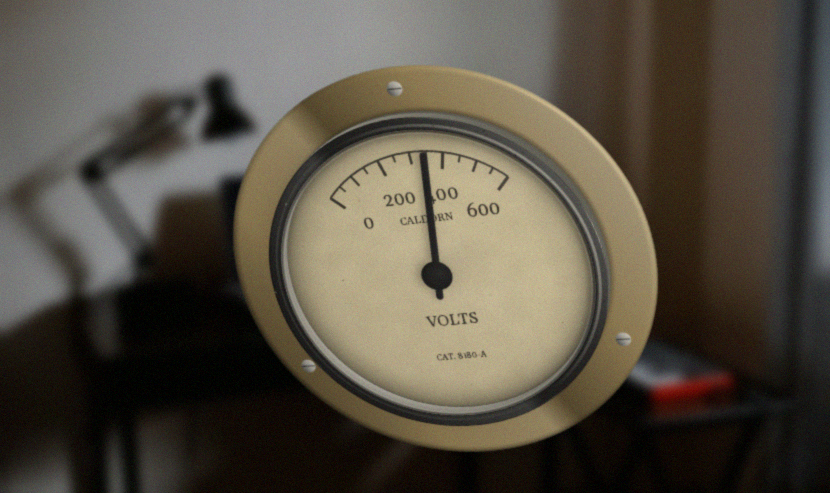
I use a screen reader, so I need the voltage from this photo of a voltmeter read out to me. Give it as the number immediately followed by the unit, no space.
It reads 350V
